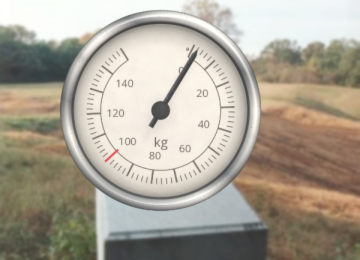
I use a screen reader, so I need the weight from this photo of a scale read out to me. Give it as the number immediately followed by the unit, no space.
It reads 2kg
